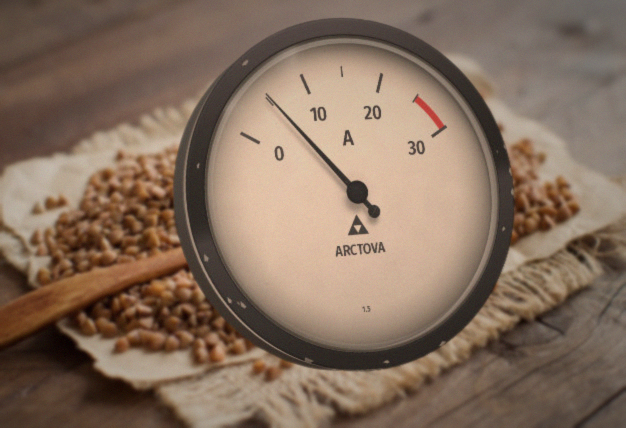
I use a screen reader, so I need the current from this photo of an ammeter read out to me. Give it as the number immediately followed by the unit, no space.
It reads 5A
